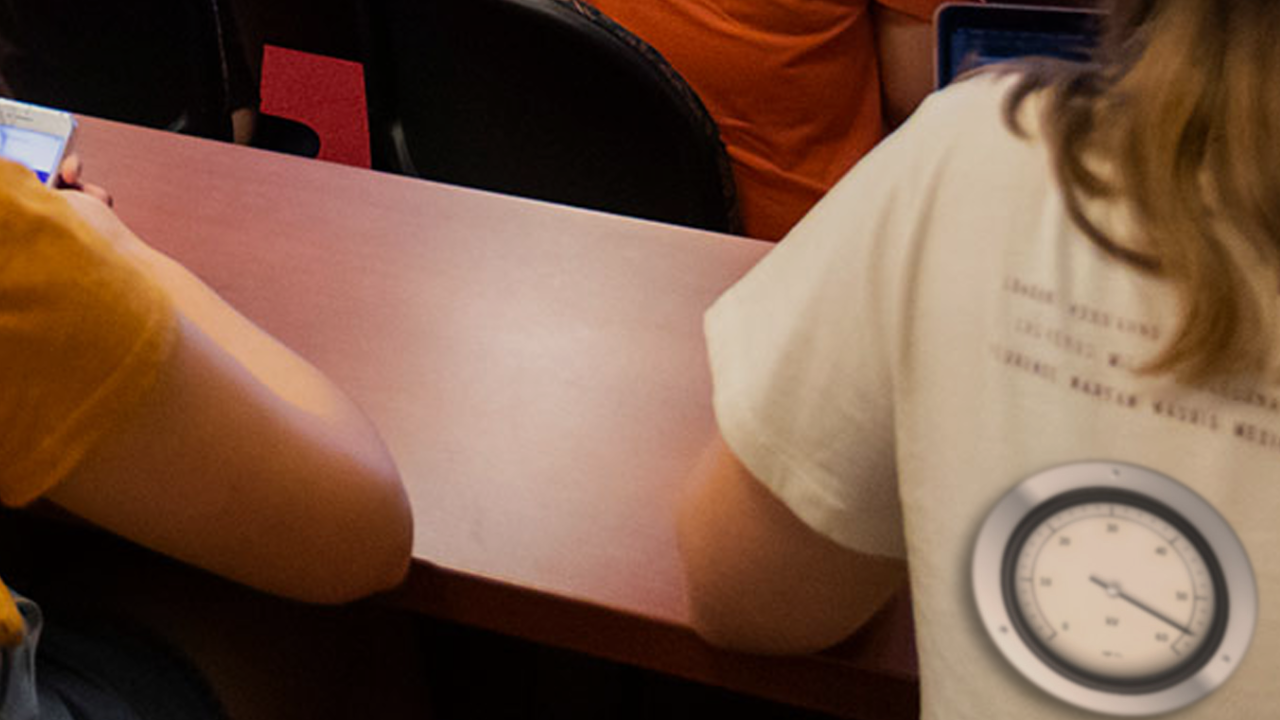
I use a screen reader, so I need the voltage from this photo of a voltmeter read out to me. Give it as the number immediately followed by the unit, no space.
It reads 56kV
